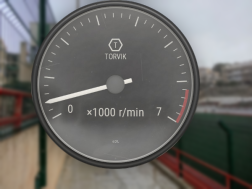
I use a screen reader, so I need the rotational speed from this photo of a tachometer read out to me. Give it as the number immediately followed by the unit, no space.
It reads 400rpm
